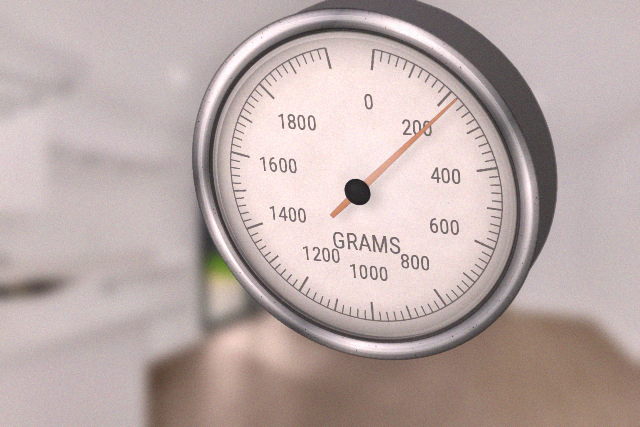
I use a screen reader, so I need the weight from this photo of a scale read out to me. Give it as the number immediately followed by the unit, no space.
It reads 220g
